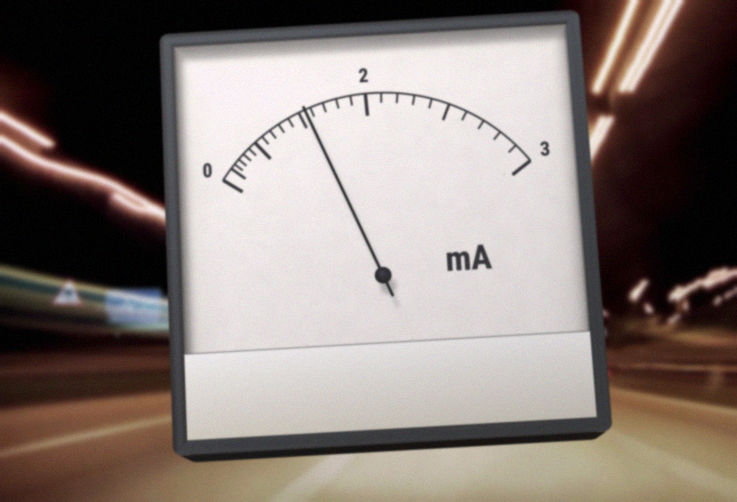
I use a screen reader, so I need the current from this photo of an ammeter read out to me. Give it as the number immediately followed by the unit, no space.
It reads 1.55mA
